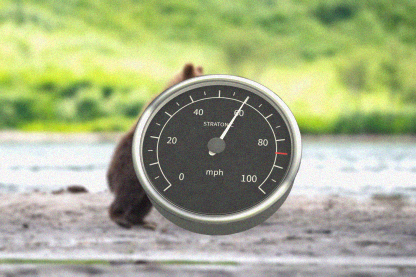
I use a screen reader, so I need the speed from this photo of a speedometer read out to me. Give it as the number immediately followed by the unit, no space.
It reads 60mph
